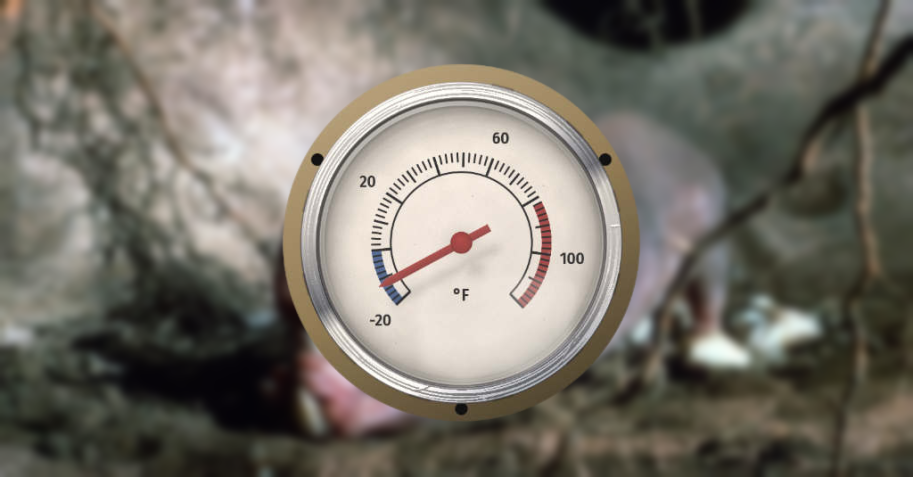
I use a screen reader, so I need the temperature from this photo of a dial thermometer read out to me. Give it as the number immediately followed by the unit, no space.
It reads -12°F
